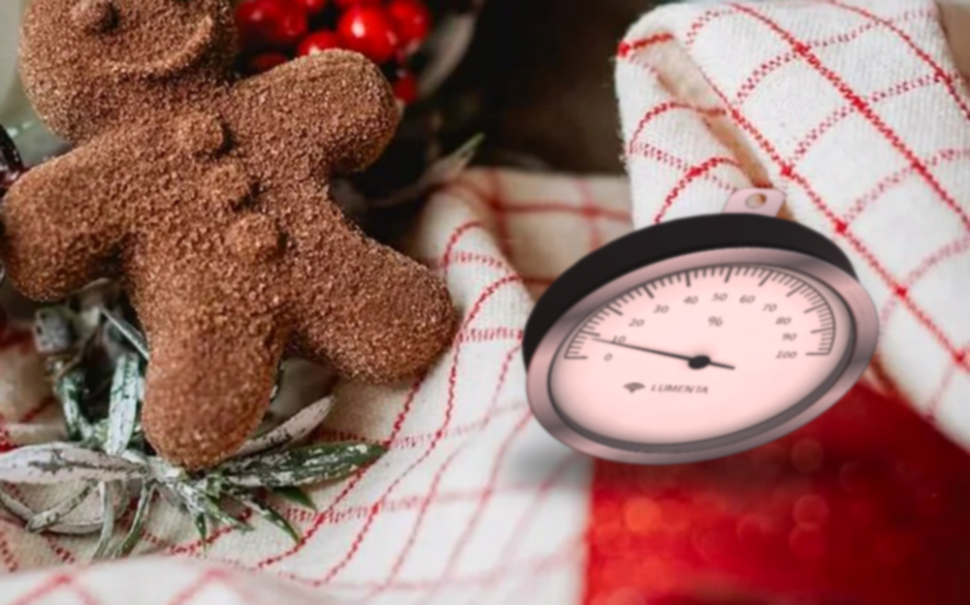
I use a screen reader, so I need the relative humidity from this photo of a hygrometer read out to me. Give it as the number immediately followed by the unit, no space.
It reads 10%
